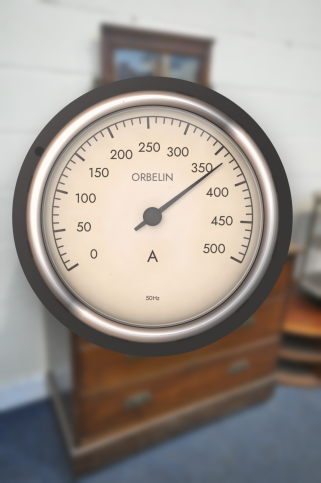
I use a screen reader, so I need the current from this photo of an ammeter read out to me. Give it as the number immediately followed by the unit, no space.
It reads 365A
